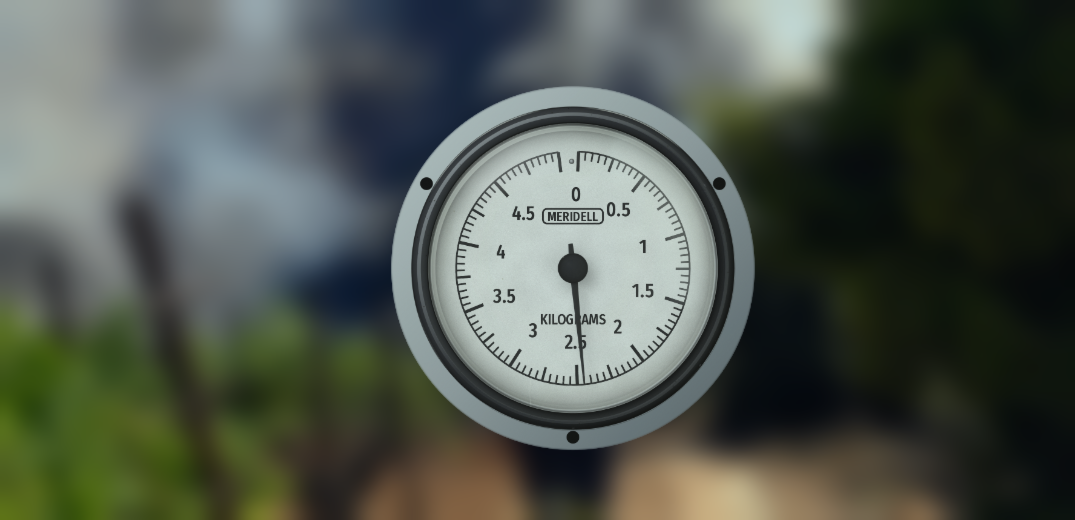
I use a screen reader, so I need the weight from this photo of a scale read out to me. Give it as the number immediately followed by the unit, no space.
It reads 2.45kg
